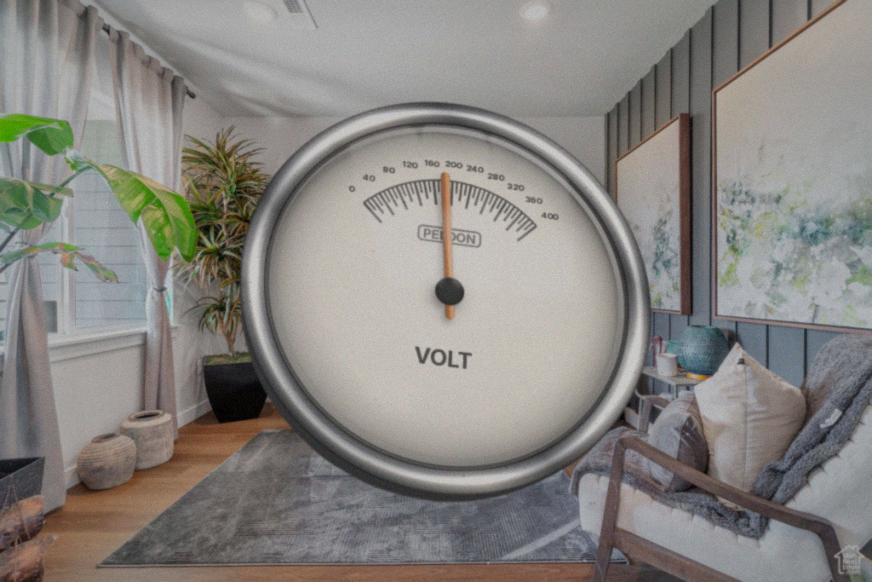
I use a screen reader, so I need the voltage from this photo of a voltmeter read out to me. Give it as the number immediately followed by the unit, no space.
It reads 180V
